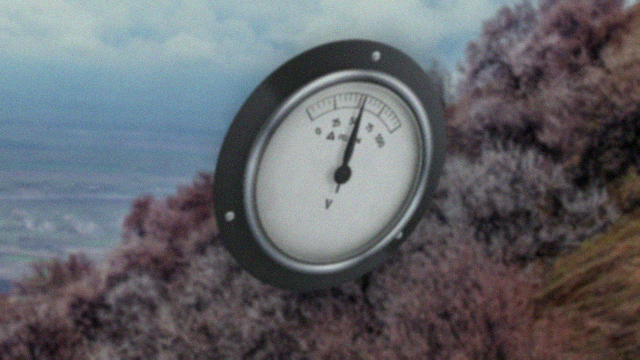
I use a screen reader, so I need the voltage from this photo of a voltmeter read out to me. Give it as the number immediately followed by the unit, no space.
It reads 50V
